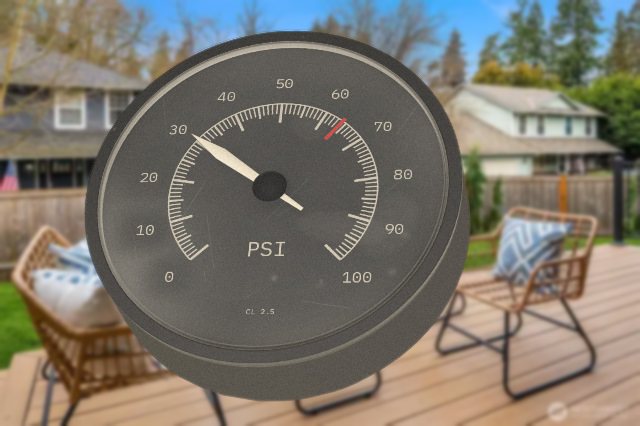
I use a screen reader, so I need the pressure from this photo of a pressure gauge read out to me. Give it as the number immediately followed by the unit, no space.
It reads 30psi
